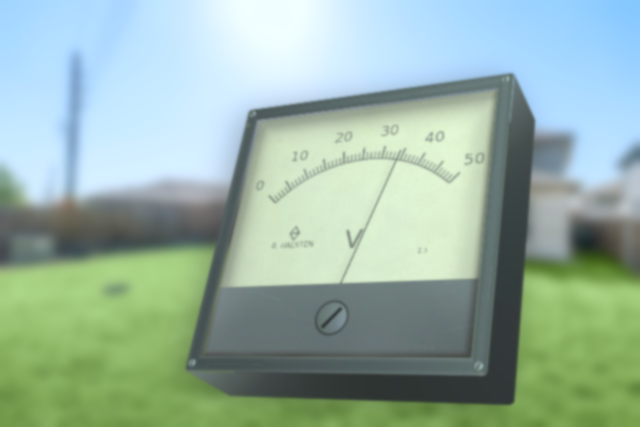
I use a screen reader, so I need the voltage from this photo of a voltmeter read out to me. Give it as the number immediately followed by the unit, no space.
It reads 35V
